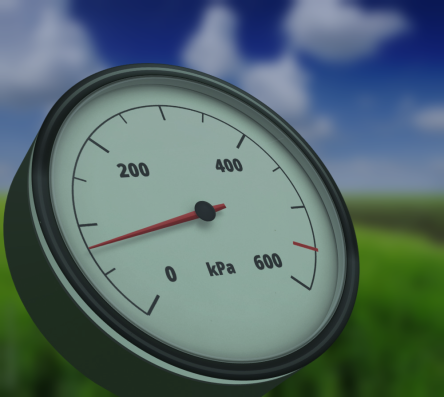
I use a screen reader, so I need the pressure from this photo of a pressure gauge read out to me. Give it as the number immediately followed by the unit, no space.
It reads 75kPa
